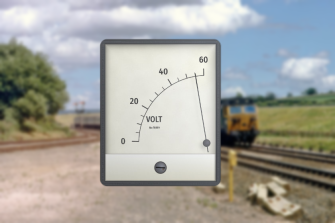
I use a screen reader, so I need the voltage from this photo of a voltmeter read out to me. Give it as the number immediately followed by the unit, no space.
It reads 55V
